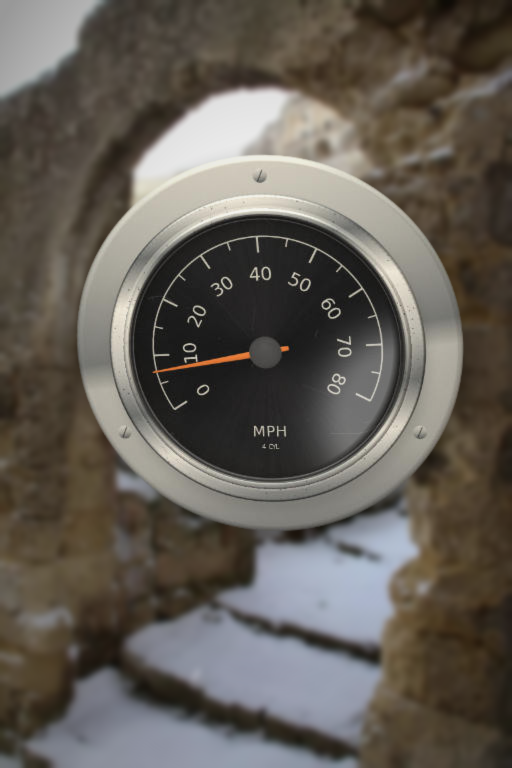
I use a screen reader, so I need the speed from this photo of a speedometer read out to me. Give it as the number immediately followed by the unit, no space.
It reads 7.5mph
